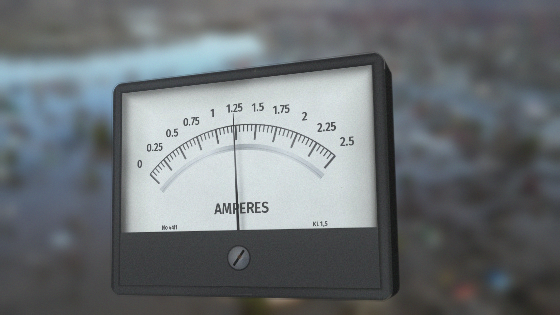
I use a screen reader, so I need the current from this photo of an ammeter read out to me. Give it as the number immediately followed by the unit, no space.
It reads 1.25A
